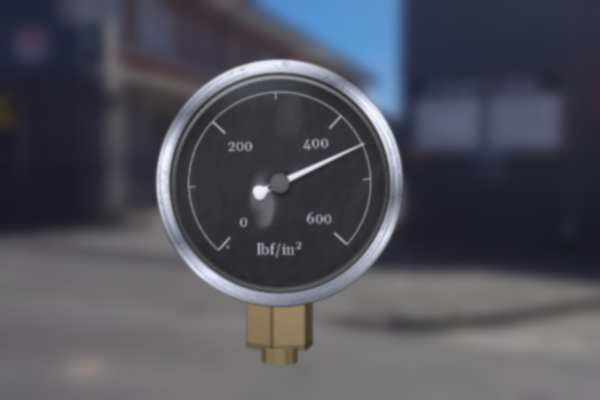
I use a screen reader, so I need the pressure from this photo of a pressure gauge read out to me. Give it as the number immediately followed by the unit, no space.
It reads 450psi
